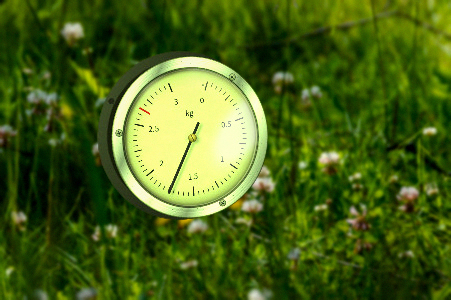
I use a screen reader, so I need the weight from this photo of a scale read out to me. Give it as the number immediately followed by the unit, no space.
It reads 1.75kg
